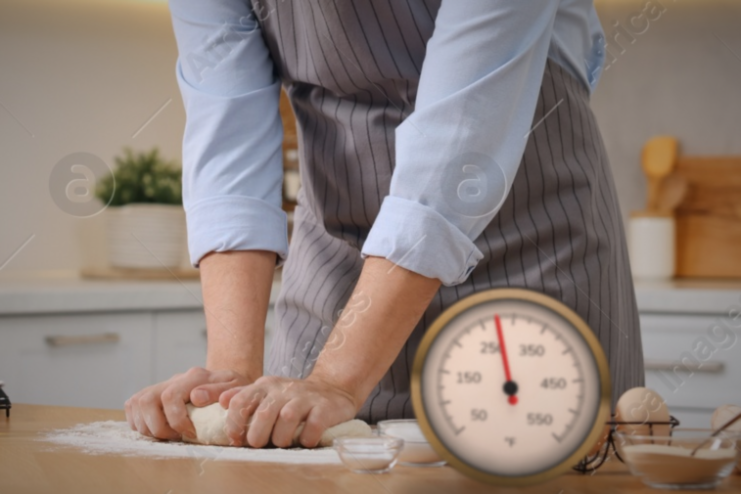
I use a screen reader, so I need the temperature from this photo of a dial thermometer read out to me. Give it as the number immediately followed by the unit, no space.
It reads 275°F
